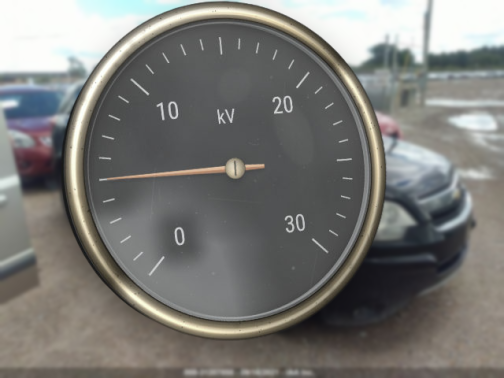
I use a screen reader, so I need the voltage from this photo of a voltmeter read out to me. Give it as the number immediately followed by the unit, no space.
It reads 5kV
